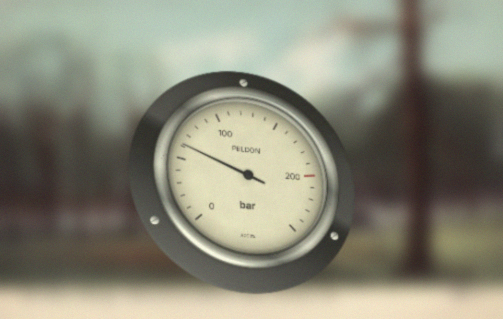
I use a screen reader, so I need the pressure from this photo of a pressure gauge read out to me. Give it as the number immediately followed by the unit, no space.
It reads 60bar
